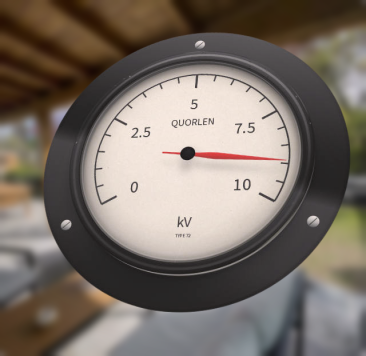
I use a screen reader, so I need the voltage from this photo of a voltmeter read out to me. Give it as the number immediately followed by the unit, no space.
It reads 9kV
